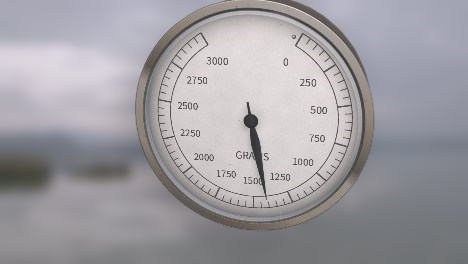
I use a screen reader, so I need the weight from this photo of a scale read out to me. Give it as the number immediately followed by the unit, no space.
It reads 1400g
